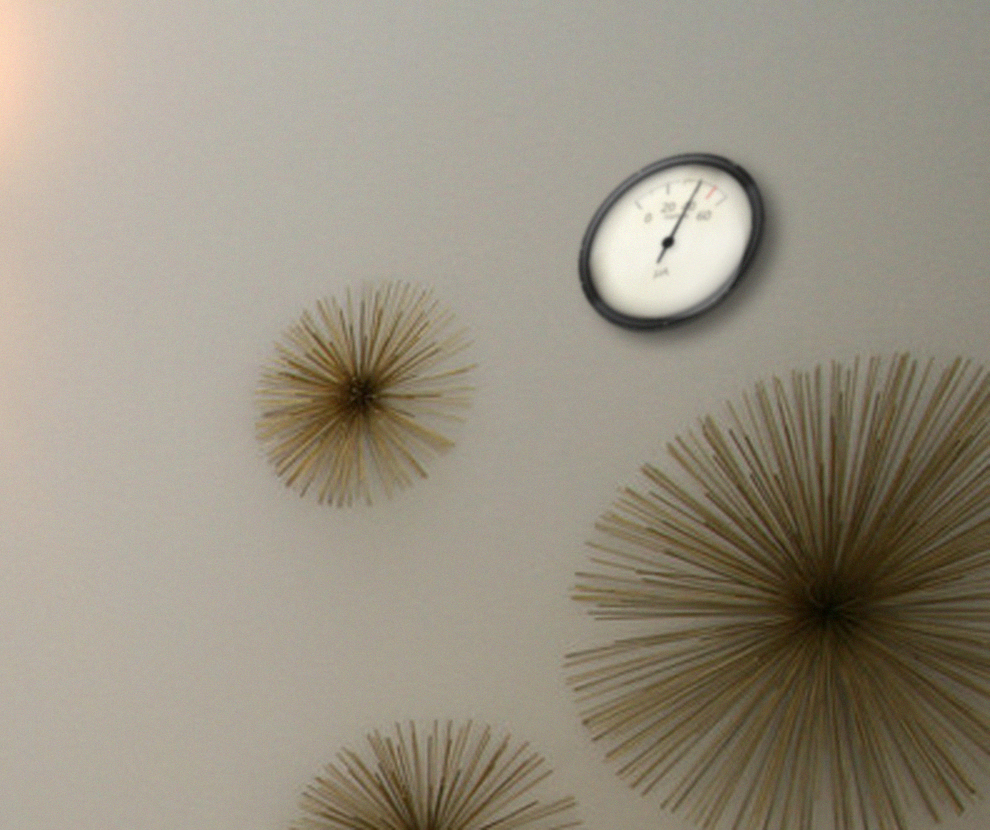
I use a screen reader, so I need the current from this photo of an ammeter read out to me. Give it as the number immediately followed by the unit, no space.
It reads 40µA
